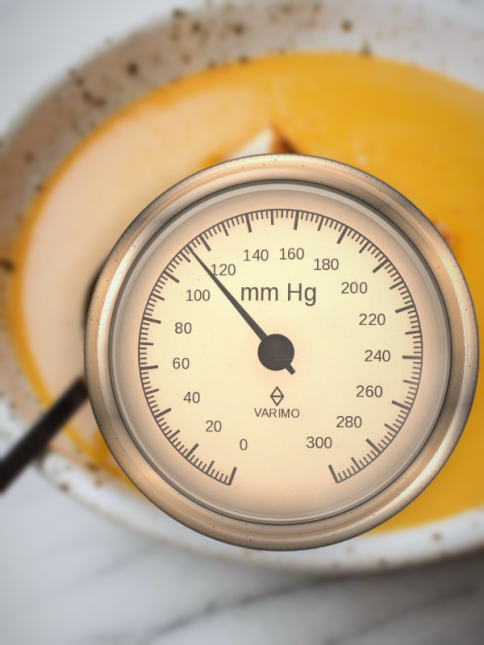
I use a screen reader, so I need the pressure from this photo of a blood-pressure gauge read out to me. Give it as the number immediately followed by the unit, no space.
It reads 114mmHg
